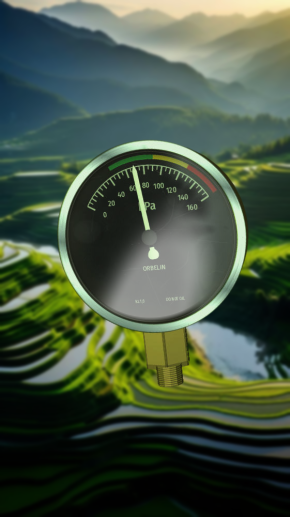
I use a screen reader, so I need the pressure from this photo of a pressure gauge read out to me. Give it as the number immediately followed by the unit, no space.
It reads 70kPa
